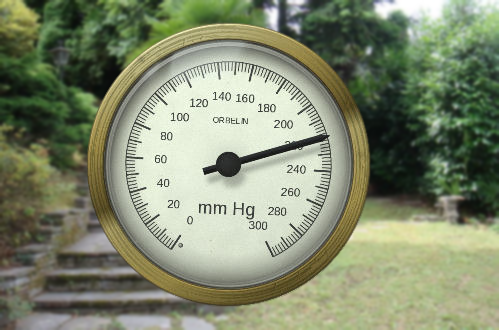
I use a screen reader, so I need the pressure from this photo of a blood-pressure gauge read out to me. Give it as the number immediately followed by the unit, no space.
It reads 220mmHg
